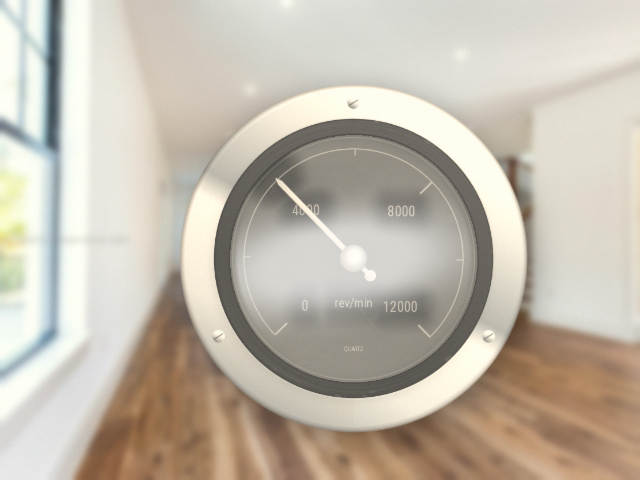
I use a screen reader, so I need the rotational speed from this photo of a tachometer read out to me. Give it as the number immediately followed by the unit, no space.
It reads 4000rpm
